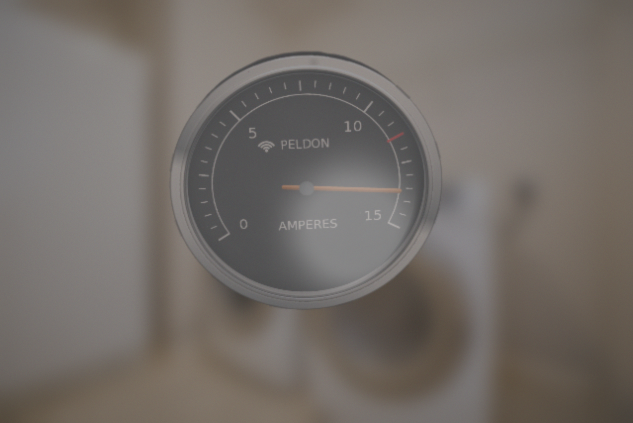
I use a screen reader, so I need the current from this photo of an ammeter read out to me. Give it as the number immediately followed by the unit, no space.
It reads 13.5A
